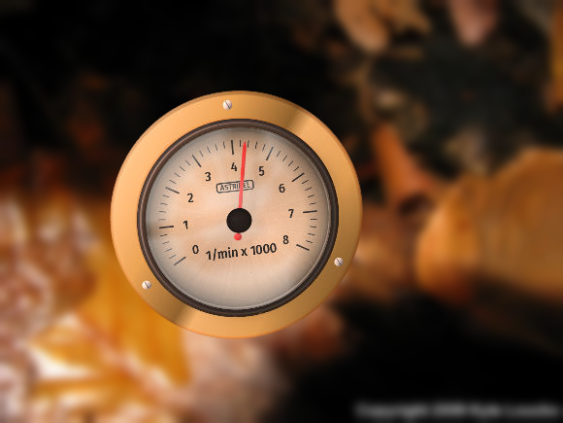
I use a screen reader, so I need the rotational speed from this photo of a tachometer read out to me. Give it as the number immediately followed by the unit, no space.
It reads 4300rpm
